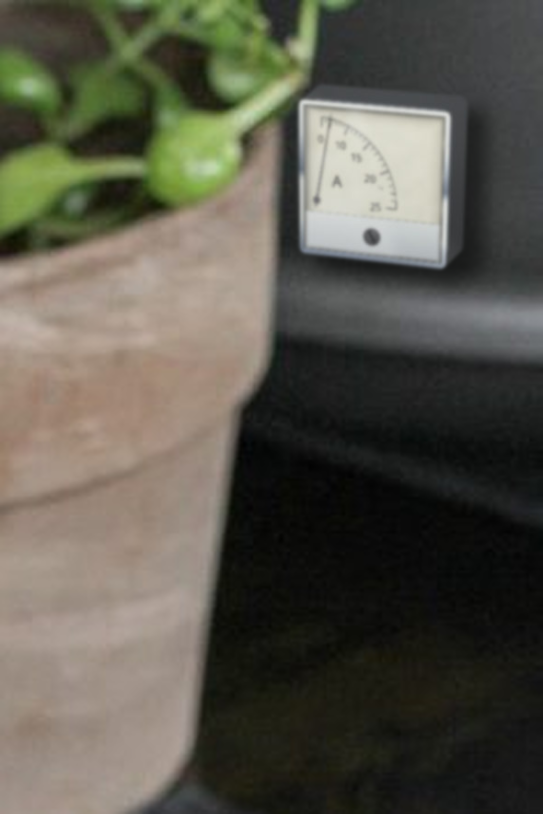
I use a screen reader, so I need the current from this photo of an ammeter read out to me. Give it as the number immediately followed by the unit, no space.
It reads 5A
